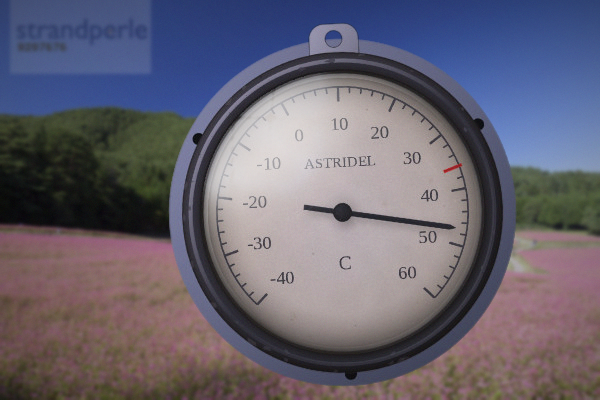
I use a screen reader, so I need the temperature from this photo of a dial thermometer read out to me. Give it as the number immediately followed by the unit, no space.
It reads 47°C
